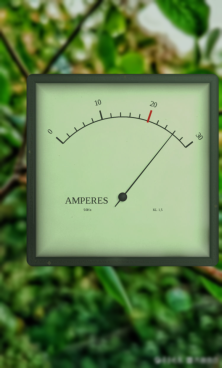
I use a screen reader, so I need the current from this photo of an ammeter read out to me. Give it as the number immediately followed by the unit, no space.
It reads 26A
